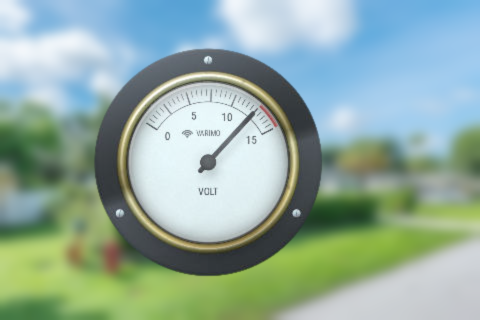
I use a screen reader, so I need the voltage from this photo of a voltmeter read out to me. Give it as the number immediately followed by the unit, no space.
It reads 12.5V
